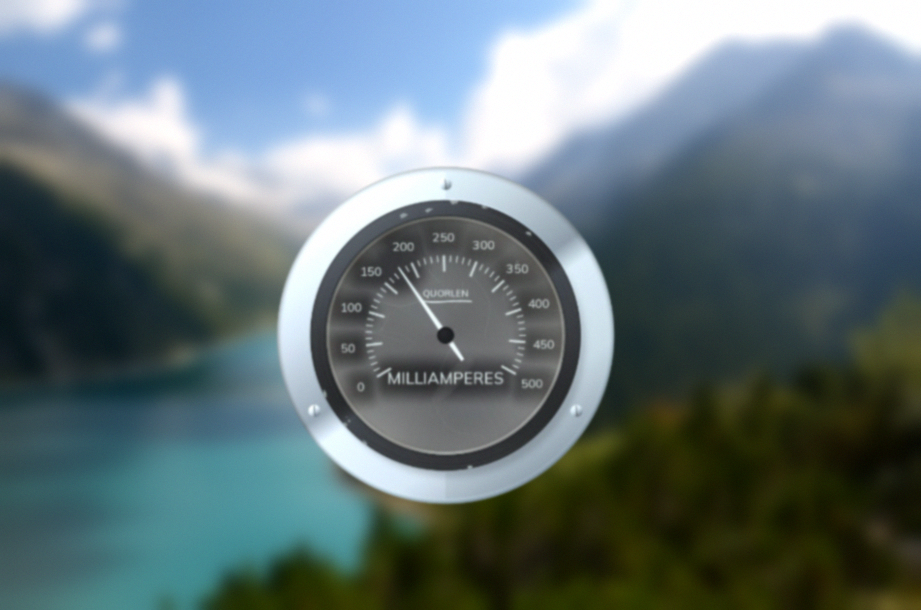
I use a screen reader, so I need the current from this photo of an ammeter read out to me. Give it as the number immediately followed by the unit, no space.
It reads 180mA
